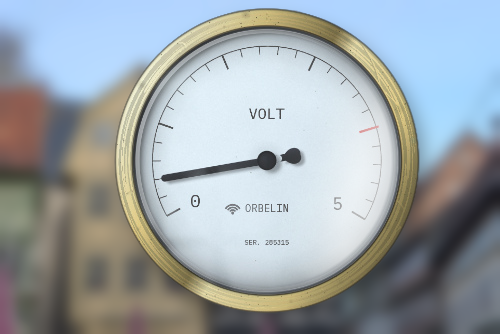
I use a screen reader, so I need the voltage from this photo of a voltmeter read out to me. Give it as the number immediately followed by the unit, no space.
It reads 0.4V
